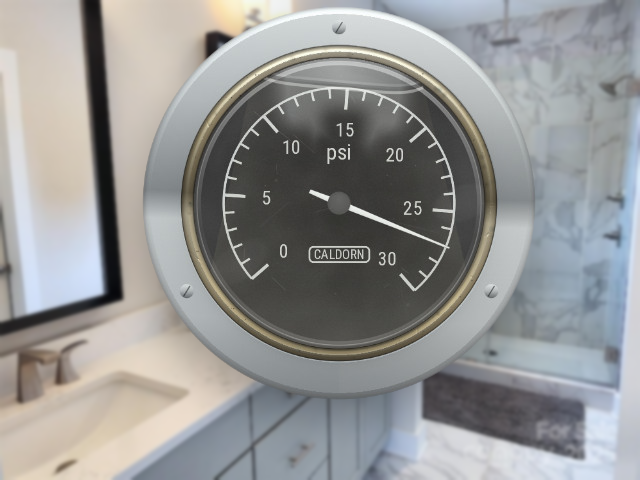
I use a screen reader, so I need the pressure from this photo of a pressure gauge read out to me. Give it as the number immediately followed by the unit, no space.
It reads 27psi
